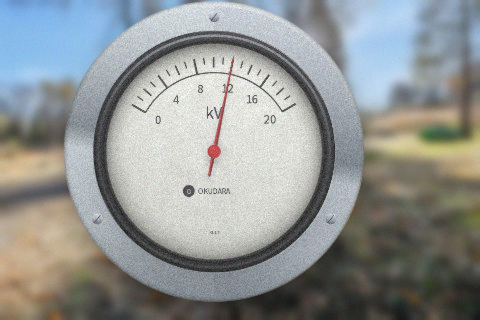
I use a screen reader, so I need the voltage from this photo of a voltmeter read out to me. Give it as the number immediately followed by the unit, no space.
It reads 12kV
